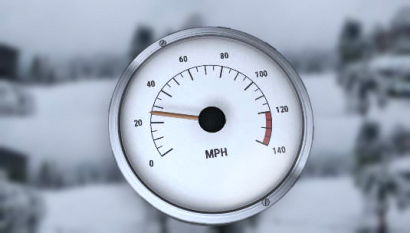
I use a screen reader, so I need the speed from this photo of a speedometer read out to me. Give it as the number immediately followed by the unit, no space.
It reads 25mph
